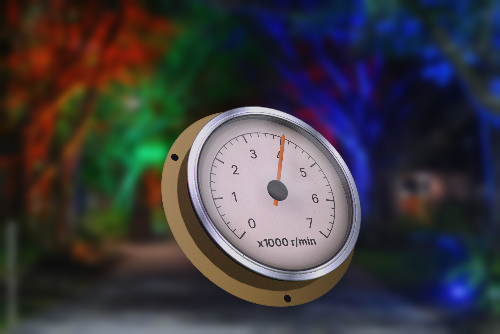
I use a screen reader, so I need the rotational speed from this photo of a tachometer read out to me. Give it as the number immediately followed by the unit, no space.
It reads 4000rpm
